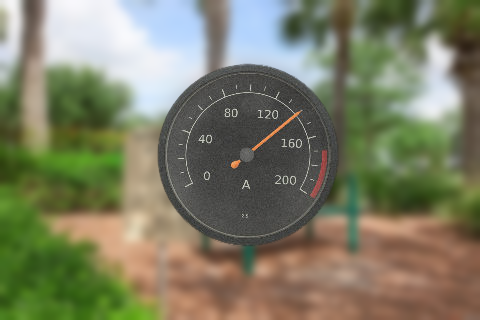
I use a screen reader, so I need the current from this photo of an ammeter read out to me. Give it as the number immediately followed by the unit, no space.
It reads 140A
